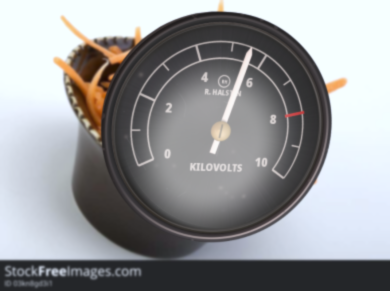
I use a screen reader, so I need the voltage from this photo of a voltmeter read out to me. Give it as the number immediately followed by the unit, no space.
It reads 5.5kV
